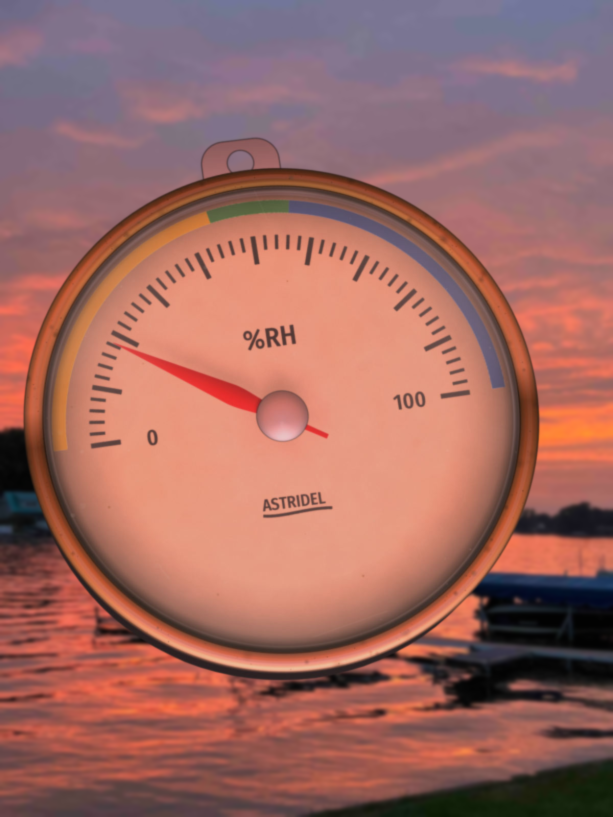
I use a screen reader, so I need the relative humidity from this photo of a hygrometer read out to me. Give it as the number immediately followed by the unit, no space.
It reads 18%
